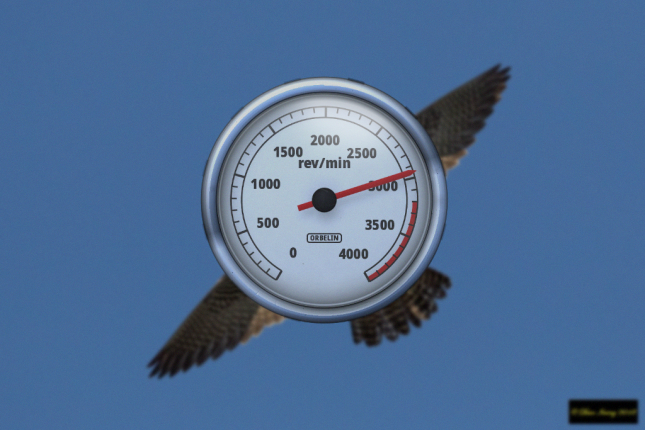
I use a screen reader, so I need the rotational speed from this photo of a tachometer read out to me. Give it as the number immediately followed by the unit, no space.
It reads 2950rpm
